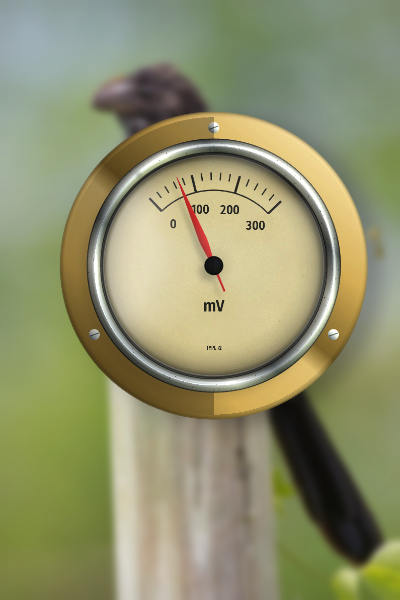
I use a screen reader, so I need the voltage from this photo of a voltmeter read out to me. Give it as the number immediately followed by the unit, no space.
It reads 70mV
